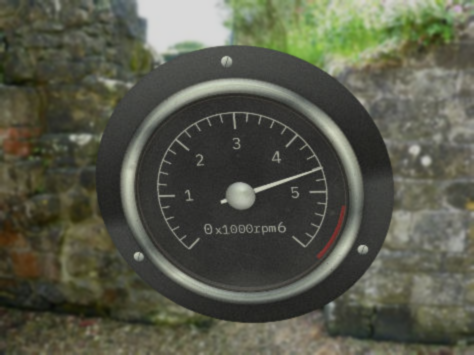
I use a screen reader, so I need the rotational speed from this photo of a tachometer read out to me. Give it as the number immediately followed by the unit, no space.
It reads 4600rpm
